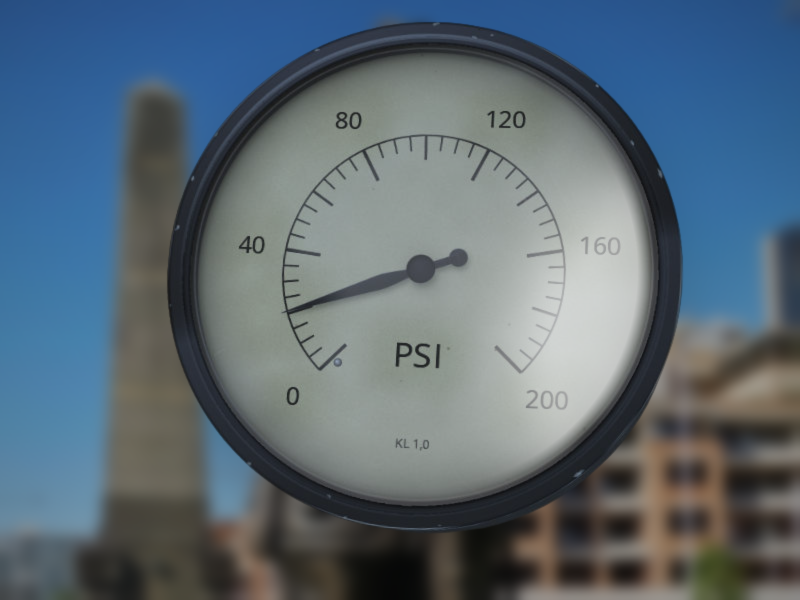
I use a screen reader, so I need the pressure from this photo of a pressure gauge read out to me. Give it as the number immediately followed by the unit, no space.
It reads 20psi
